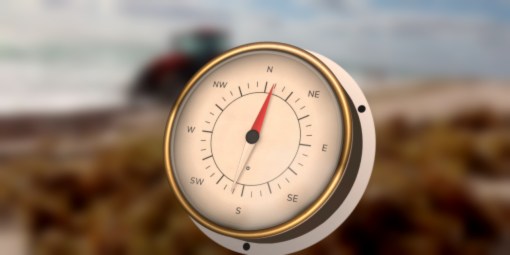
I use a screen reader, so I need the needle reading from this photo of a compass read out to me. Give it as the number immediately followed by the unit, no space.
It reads 10°
